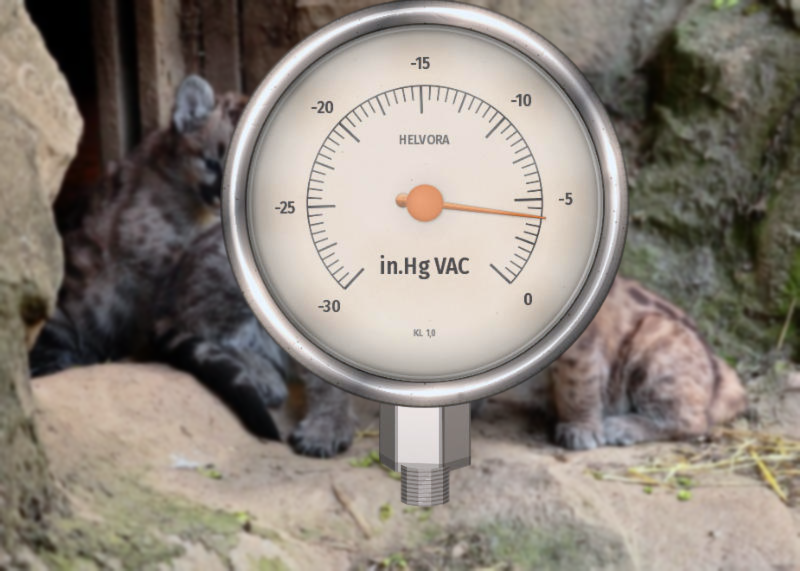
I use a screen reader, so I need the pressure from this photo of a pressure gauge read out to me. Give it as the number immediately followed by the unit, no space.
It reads -4inHg
